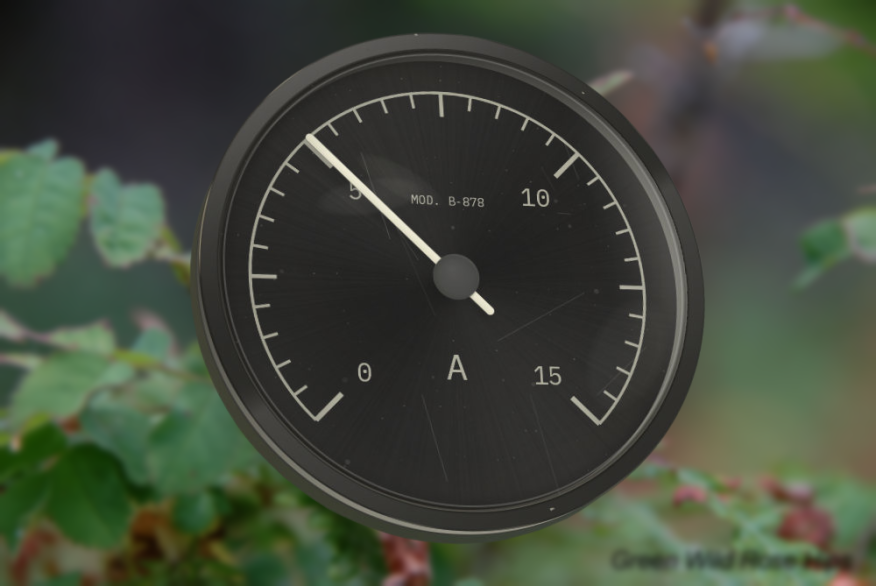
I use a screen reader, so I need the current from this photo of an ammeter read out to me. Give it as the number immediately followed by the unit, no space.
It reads 5A
